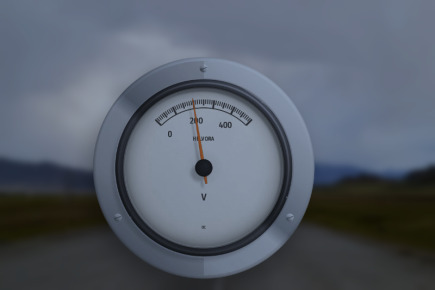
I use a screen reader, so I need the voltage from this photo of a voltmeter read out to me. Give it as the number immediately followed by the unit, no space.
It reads 200V
